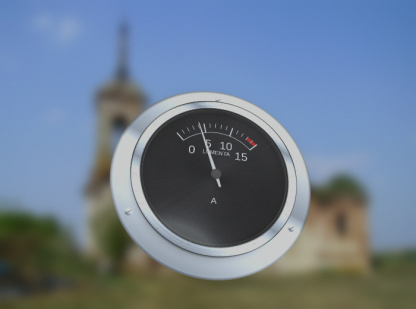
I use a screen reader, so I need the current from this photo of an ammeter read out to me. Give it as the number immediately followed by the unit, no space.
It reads 4A
